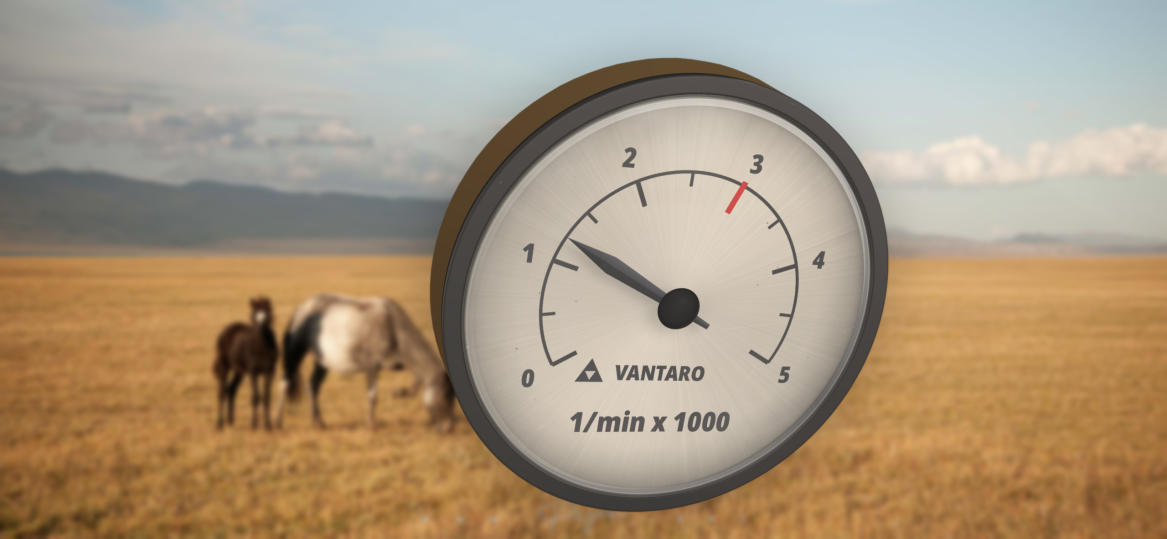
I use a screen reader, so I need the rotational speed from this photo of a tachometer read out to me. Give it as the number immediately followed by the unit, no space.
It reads 1250rpm
